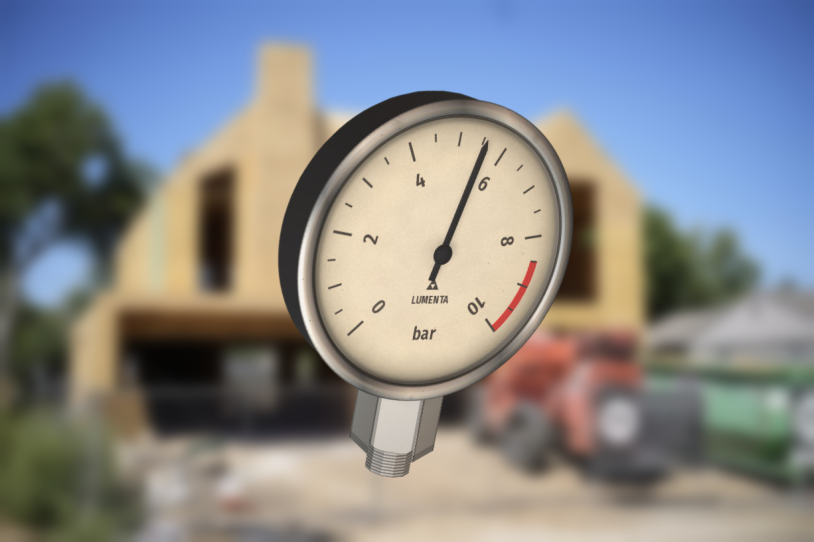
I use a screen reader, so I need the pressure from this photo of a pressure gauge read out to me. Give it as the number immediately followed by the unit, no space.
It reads 5.5bar
